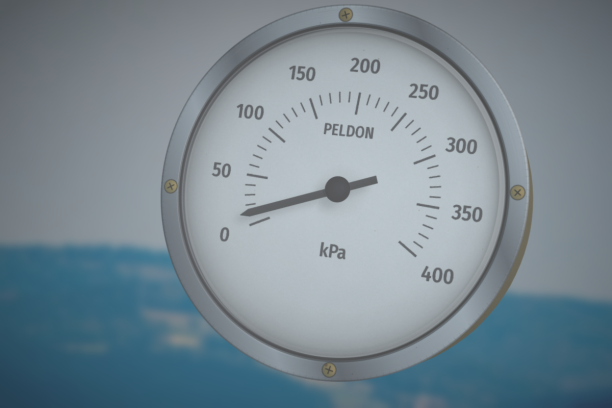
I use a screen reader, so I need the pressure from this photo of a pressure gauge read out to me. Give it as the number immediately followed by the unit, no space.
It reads 10kPa
